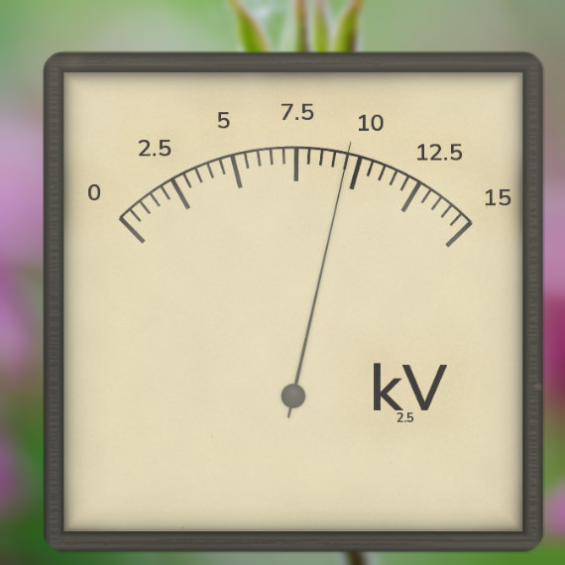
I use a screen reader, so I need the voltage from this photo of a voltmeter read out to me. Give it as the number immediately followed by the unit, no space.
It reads 9.5kV
